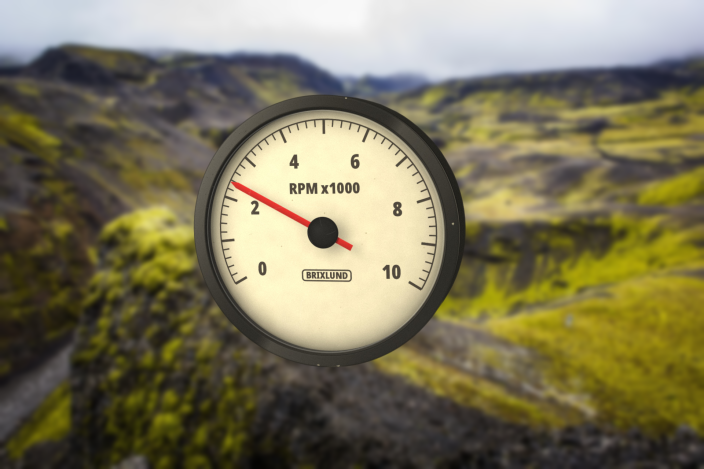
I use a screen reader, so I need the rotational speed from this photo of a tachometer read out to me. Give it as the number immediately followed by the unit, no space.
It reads 2400rpm
